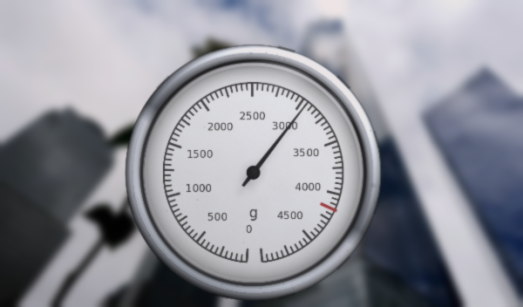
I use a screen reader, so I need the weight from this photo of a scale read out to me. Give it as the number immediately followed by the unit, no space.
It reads 3050g
